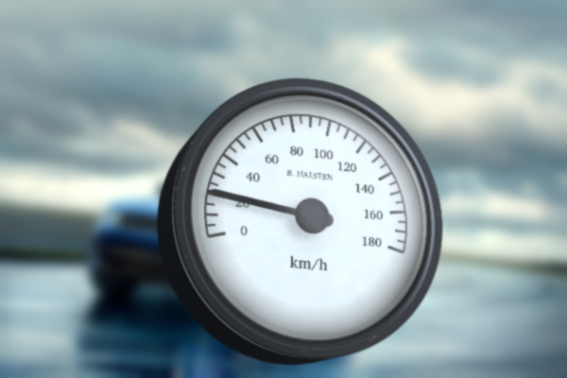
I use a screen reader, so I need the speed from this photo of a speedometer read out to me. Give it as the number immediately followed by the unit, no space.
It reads 20km/h
